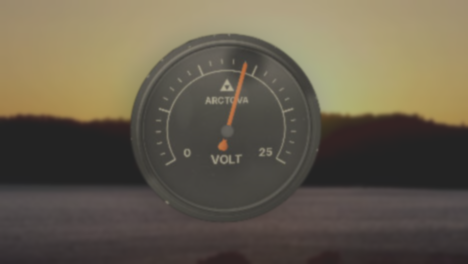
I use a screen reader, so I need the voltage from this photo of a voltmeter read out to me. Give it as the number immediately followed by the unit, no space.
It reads 14V
